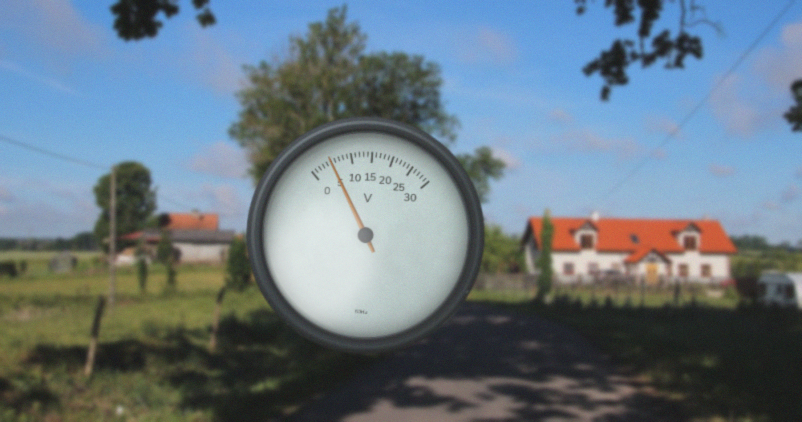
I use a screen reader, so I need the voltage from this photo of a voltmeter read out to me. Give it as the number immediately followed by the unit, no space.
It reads 5V
